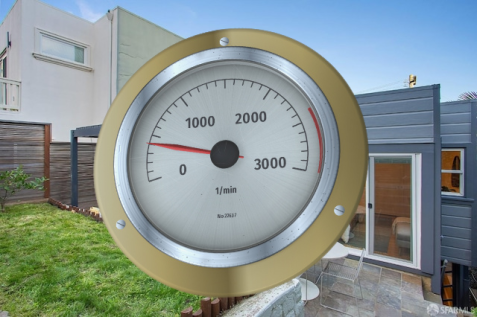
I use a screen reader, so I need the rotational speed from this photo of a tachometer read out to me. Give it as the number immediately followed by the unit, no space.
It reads 400rpm
